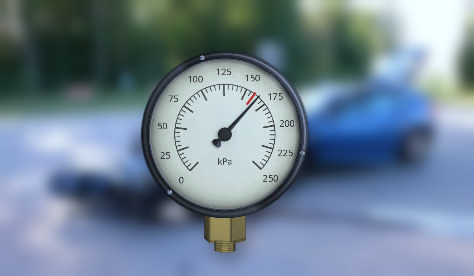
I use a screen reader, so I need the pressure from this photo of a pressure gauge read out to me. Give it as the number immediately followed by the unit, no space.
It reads 165kPa
